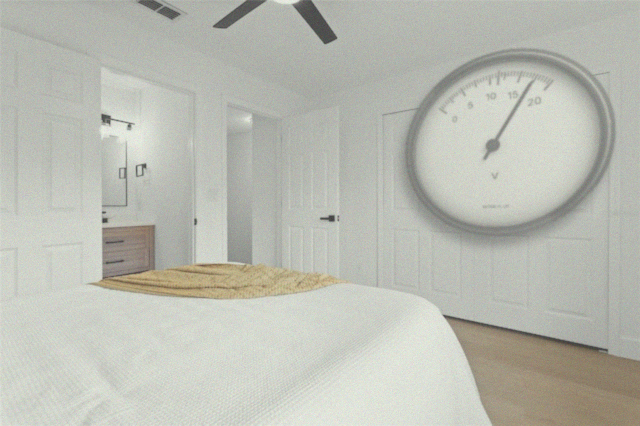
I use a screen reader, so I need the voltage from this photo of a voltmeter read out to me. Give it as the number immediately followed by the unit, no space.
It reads 17.5V
